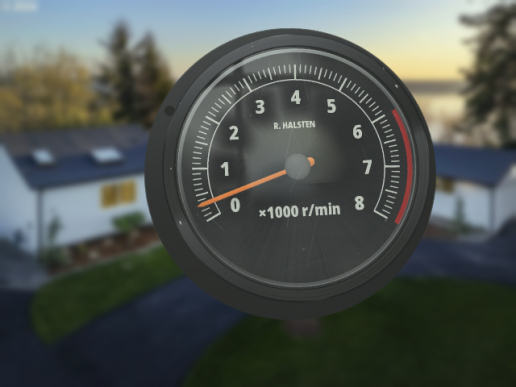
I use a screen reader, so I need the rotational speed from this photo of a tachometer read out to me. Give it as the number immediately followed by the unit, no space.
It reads 300rpm
